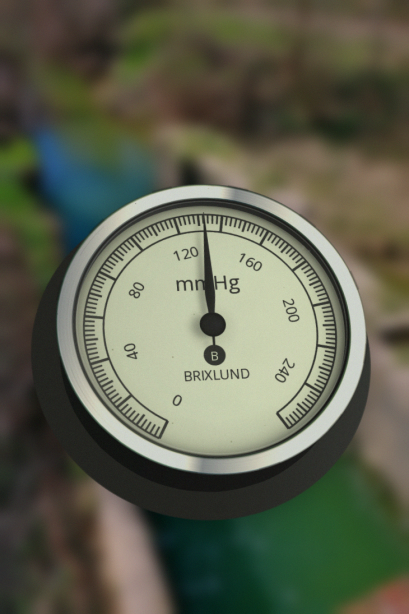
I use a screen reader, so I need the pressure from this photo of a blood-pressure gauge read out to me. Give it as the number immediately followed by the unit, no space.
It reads 132mmHg
